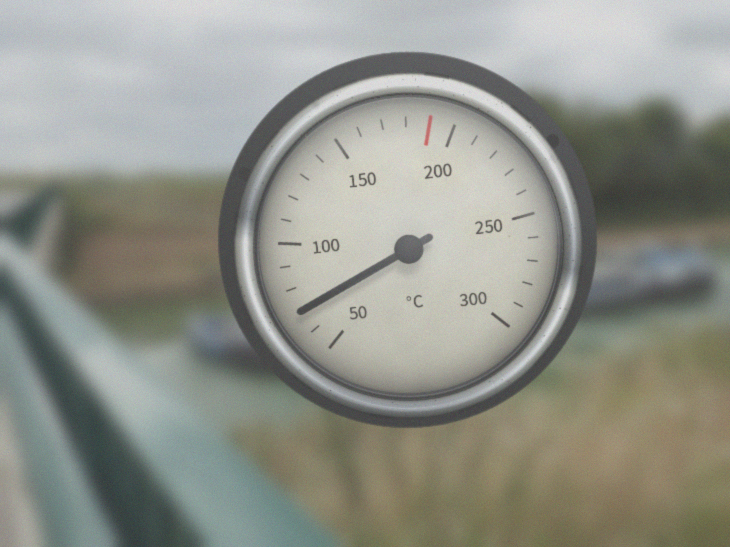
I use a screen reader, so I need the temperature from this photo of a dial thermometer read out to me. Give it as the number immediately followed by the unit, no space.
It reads 70°C
